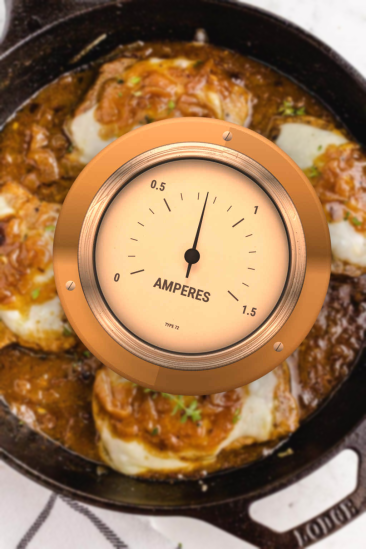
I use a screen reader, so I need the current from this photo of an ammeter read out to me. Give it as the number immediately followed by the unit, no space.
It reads 0.75A
